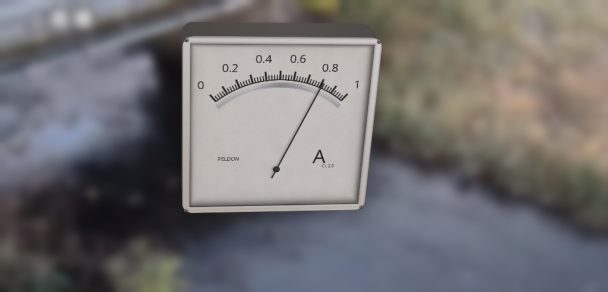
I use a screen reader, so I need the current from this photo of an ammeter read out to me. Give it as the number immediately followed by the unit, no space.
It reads 0.8A
